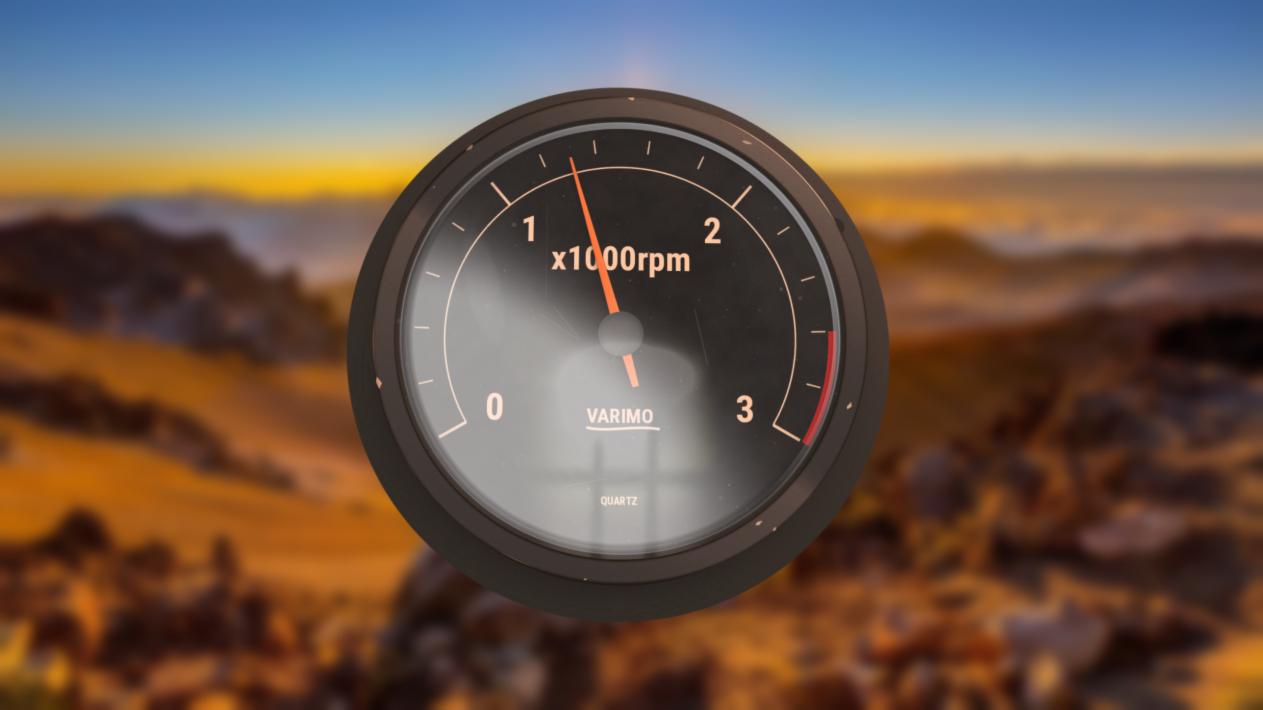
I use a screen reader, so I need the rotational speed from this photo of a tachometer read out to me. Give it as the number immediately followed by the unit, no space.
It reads 1300rpm
